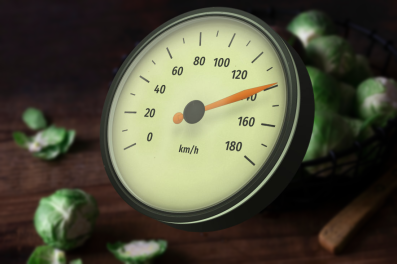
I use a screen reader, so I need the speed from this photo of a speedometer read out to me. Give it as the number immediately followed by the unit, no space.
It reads 140km/h
